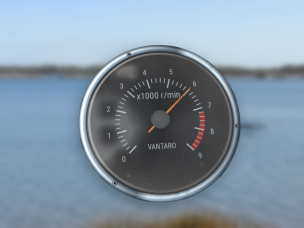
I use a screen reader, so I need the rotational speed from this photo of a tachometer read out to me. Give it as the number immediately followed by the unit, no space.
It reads 6000rpm
